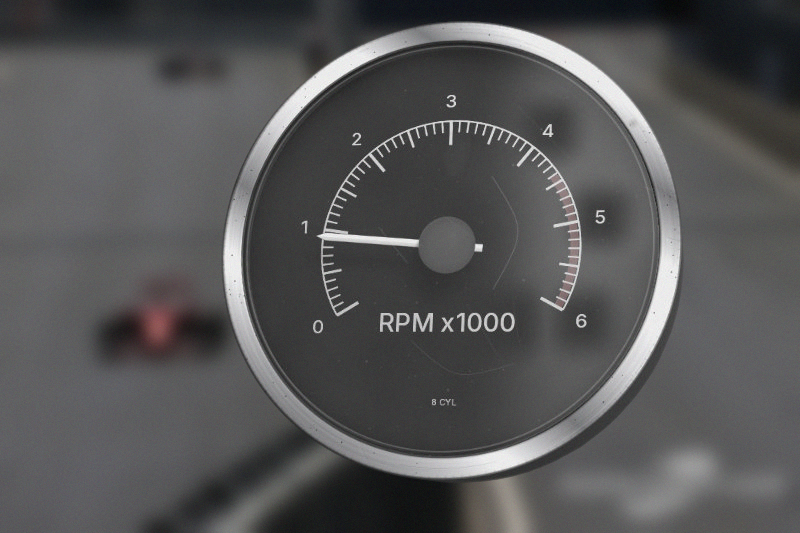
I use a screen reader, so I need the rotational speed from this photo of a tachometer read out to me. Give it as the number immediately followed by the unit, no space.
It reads 900rpm
